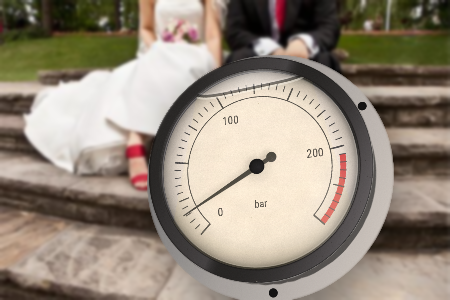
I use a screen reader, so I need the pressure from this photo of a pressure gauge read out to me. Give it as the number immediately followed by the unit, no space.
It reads 15bar
